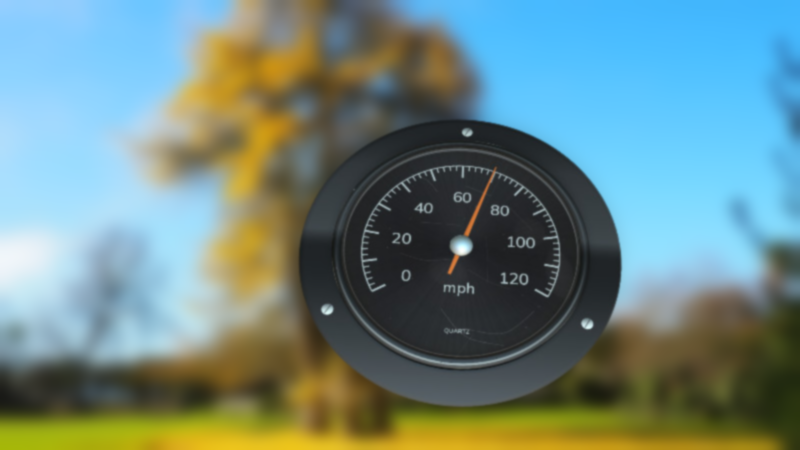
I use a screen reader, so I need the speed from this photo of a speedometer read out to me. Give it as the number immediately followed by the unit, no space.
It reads 70mph
